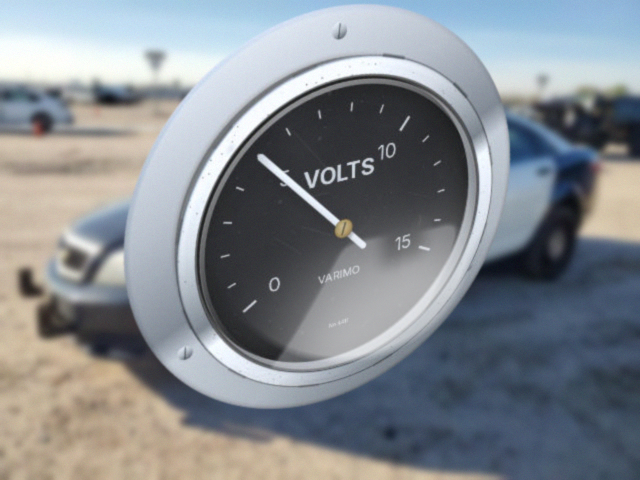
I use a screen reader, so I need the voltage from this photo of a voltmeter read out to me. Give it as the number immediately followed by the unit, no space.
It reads 5V
